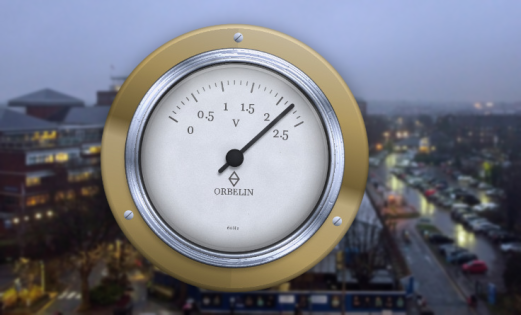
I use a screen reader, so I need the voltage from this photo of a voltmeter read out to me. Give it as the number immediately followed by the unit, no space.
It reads 2.2V
